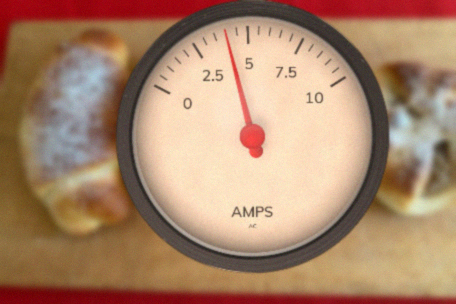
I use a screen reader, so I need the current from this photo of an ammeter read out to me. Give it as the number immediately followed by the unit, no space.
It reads 4A
